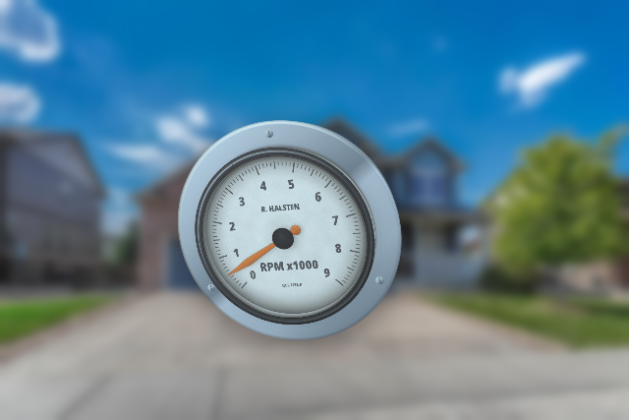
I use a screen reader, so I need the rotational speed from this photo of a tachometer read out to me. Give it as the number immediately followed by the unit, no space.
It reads 500rpm
